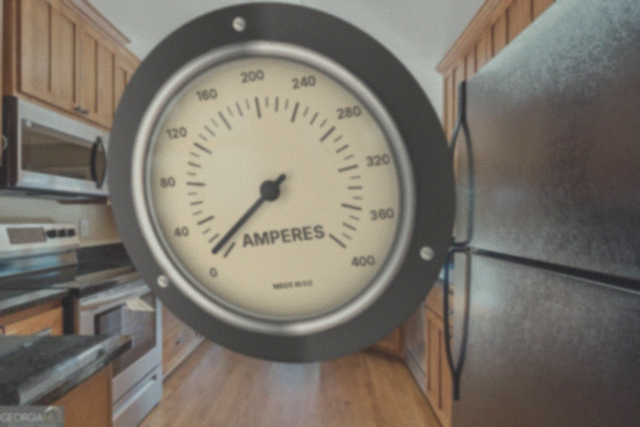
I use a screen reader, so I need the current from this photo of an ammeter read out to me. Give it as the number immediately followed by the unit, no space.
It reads 10A
